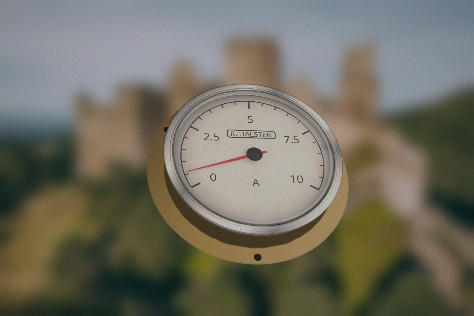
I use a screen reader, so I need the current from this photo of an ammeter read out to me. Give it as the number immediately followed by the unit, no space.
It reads 0.5A
